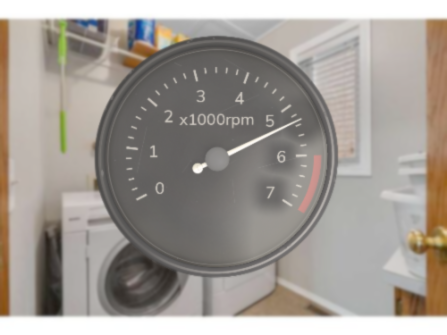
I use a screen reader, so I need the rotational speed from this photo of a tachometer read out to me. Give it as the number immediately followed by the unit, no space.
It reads 5300rpm
